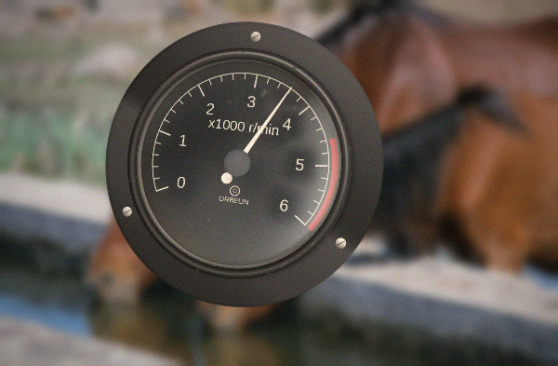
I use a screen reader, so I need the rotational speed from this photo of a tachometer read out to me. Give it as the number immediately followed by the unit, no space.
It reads 3600rpm
